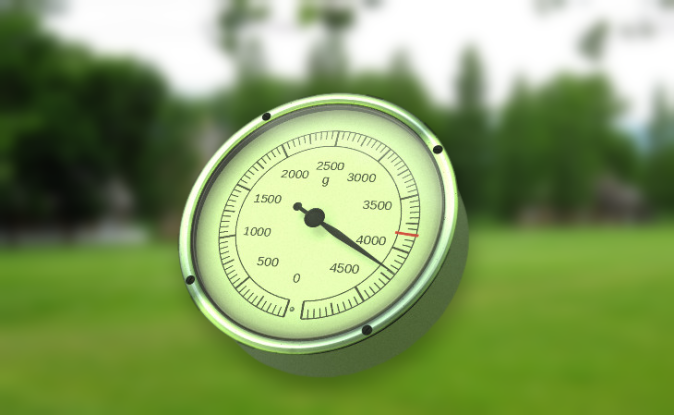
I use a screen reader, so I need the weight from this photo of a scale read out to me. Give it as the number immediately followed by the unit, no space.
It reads 4200g
